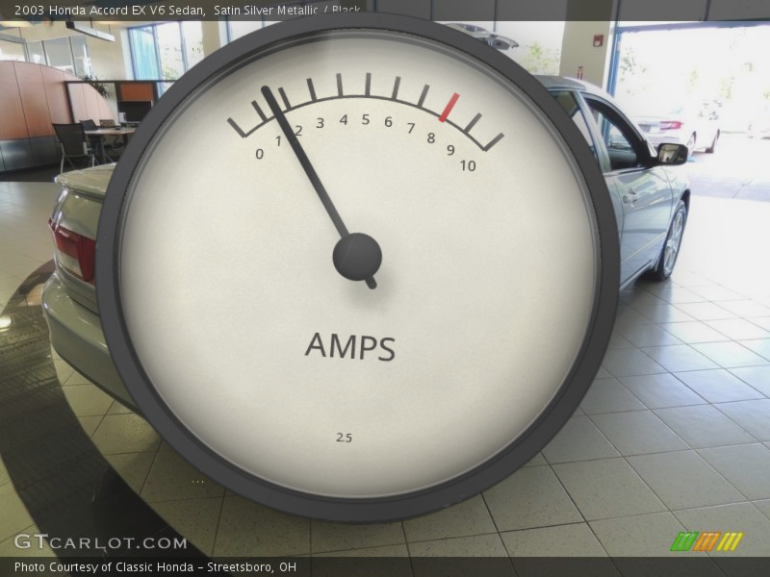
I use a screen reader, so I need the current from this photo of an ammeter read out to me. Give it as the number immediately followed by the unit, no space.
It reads 1.5A
